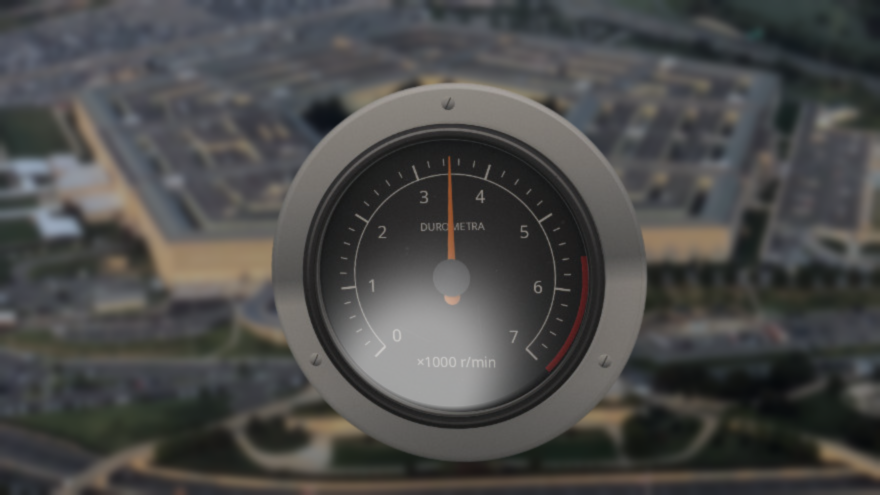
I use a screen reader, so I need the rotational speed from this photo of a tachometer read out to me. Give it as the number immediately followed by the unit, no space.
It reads 3500rpm
